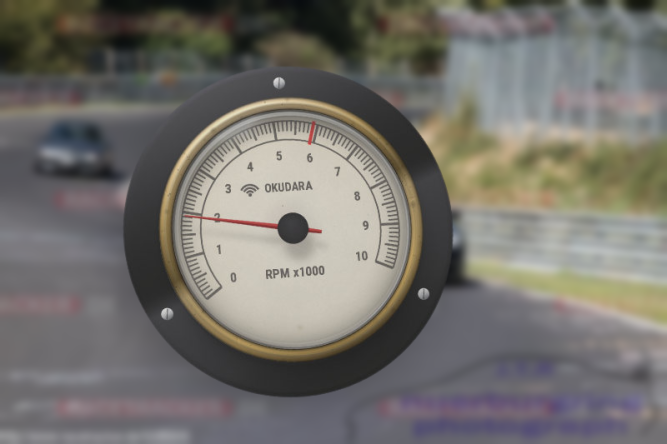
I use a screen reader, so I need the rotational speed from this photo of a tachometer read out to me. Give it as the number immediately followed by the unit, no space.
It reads 1900rpm
